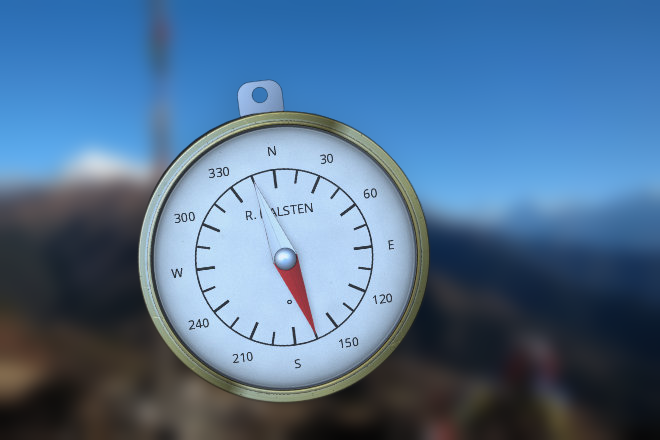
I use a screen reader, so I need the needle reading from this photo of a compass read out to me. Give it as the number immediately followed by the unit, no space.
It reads 165°
